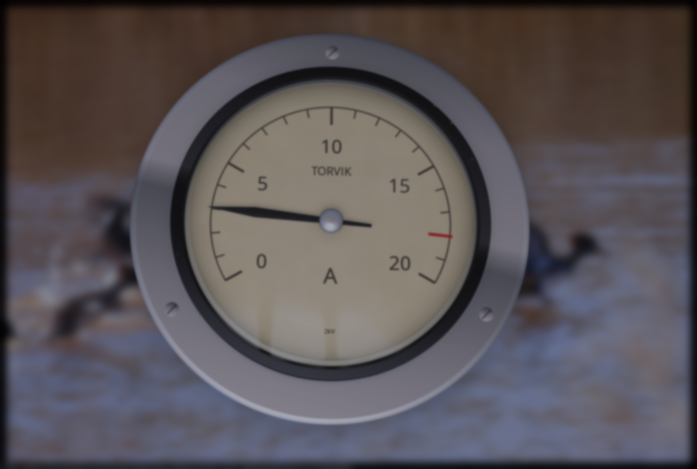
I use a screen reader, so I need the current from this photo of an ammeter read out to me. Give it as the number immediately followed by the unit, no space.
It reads 3A
